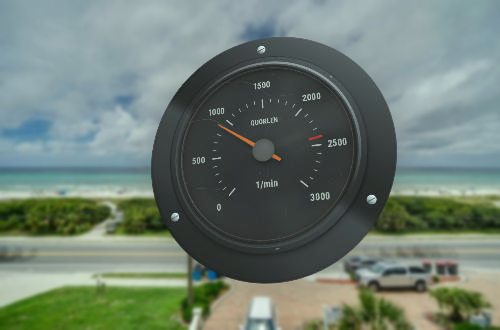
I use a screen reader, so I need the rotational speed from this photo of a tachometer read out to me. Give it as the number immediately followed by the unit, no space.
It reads 900rpm
